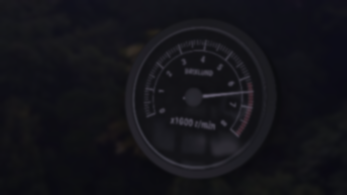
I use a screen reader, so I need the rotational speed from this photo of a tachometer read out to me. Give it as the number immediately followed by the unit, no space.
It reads 6500rpm
